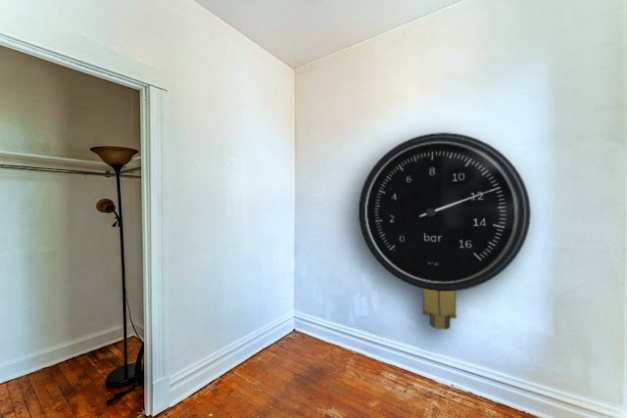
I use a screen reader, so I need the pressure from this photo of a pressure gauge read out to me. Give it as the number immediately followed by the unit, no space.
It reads 12bar
